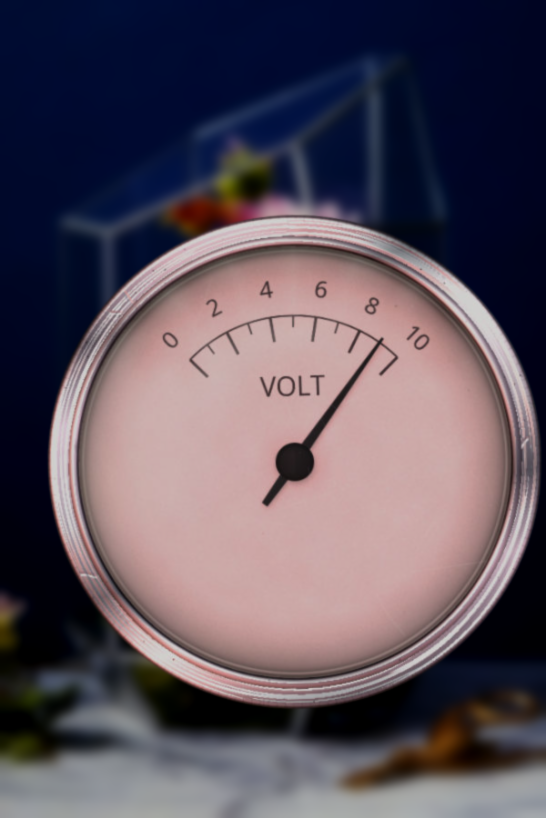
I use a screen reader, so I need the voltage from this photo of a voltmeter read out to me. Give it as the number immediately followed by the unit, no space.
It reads 9V
